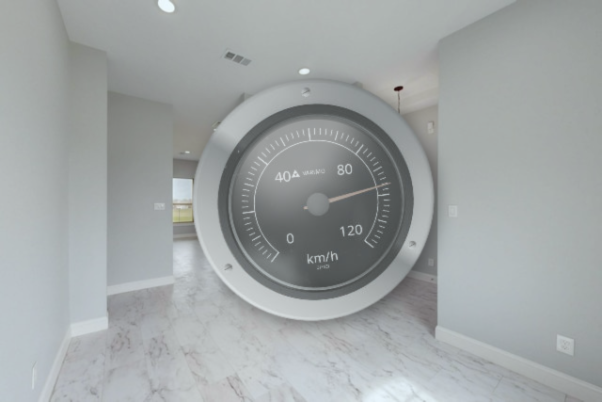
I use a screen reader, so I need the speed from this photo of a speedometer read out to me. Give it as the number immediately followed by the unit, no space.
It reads 96km/h
